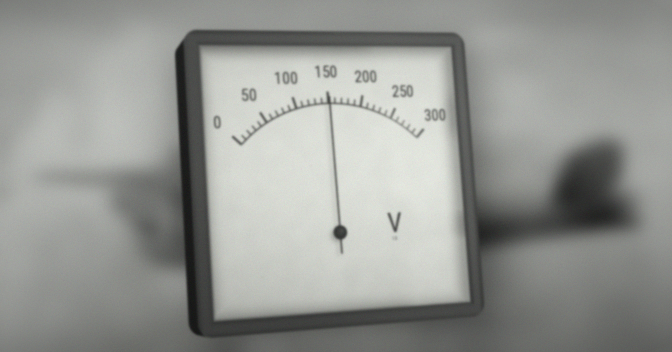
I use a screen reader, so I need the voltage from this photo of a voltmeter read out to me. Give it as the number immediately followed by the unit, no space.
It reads 150V
